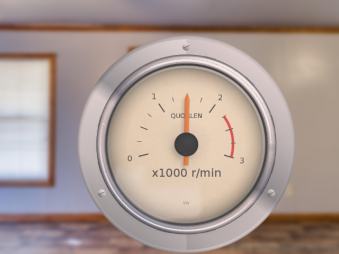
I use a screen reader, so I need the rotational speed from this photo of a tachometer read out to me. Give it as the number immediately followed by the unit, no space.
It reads 1500rpm
